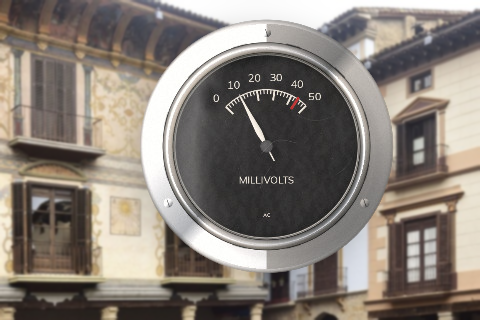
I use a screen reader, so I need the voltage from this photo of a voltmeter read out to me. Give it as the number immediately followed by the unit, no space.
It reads 10mV
